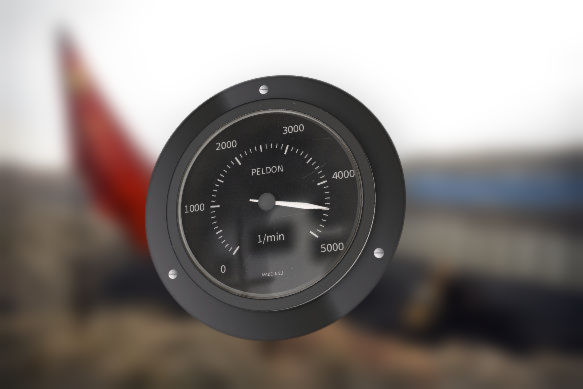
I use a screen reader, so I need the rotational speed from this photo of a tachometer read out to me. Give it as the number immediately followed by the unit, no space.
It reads 4500rpm
